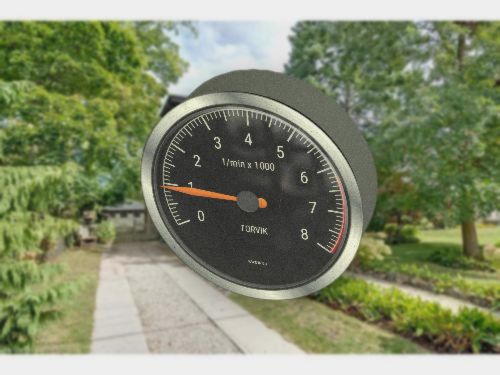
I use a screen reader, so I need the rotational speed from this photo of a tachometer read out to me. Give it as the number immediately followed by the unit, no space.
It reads 1000rpm
